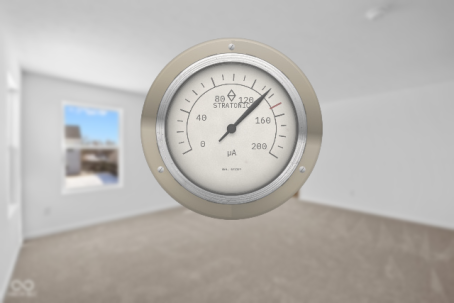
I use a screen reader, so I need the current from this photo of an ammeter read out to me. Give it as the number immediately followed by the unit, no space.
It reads 135µA
